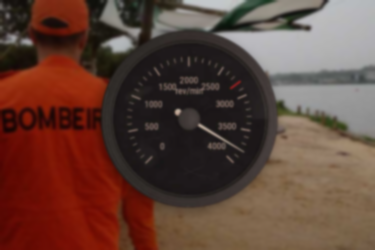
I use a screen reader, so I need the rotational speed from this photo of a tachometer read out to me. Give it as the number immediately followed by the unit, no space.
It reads 3800rpm
